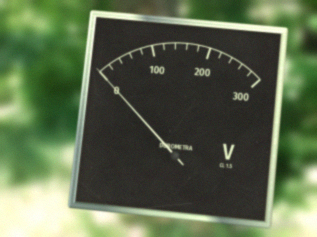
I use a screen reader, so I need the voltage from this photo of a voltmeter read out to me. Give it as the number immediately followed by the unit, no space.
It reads 0V
